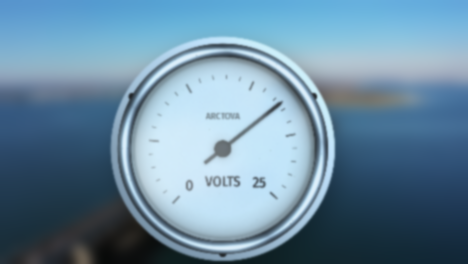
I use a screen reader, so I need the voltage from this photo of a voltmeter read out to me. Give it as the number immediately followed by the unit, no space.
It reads 17.5V
